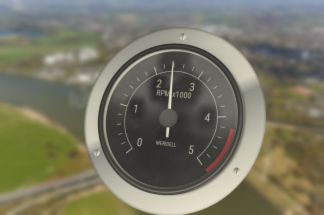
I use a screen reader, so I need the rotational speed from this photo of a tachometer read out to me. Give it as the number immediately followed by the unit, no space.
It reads 2400rpm
